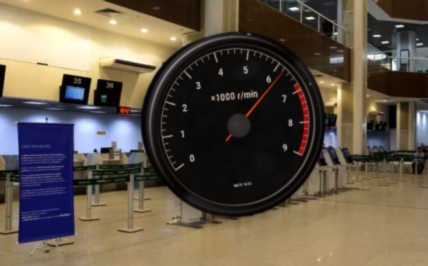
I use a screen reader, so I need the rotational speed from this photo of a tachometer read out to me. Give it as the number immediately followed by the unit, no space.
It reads 6200rpm
